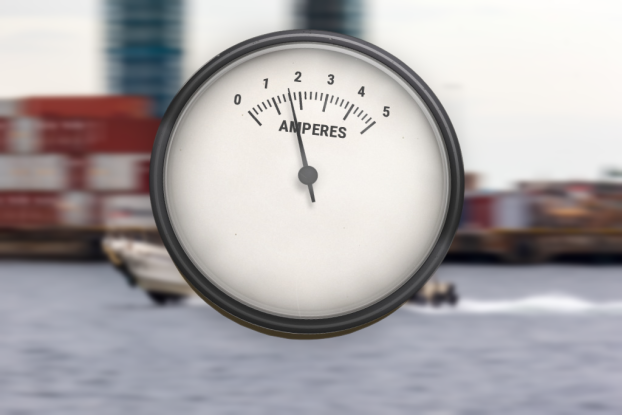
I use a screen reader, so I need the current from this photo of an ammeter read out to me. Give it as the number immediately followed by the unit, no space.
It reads 1.6A
